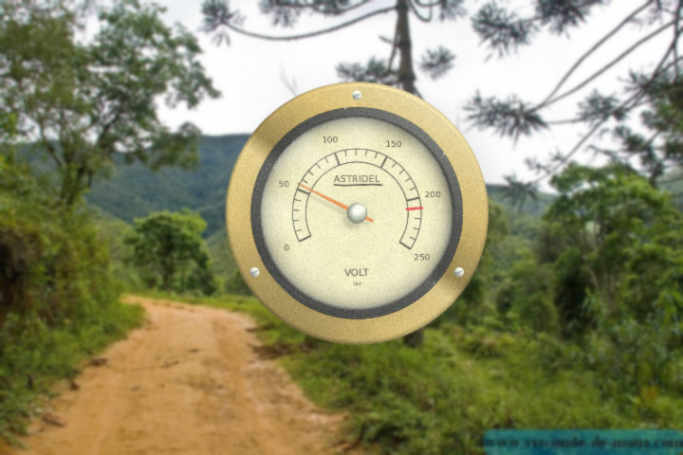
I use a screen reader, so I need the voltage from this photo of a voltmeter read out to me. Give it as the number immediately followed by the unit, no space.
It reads 55V
